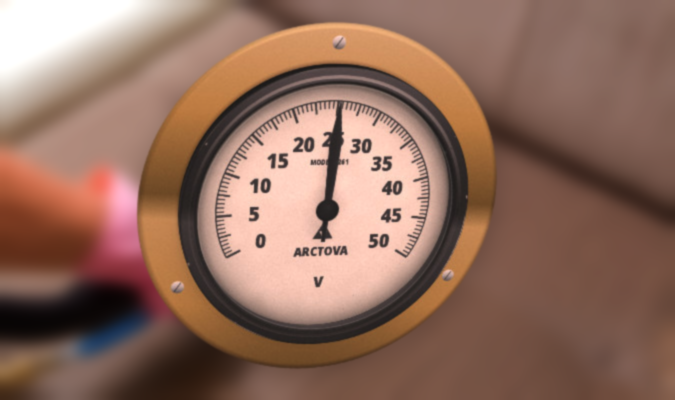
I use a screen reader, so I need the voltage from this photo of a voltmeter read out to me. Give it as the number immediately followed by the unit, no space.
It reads 25V
